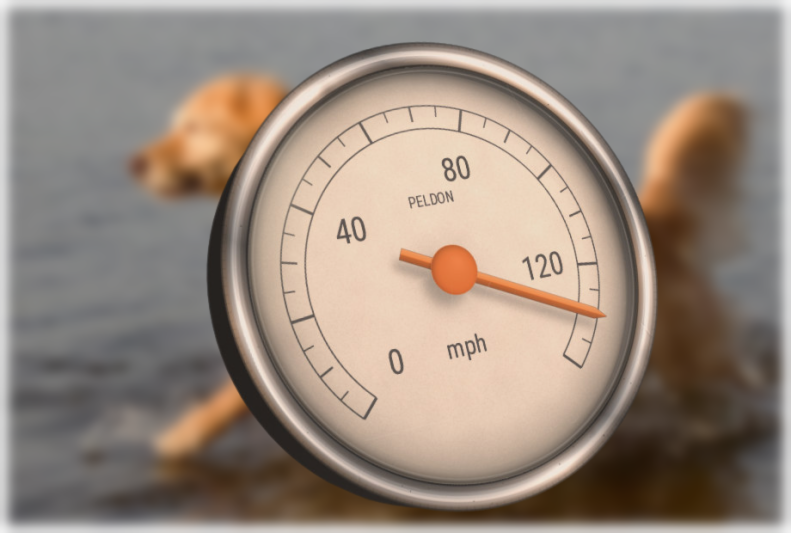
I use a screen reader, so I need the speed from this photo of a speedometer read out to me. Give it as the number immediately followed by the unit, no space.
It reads 130mph
